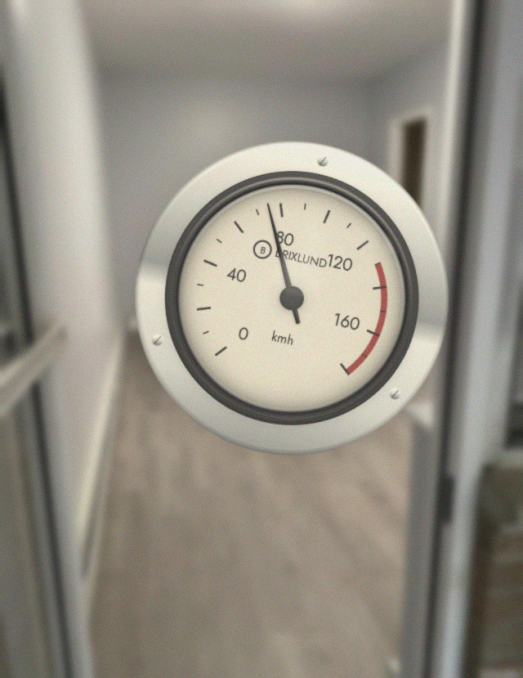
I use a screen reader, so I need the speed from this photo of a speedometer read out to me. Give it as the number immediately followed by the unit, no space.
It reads 75km/h
